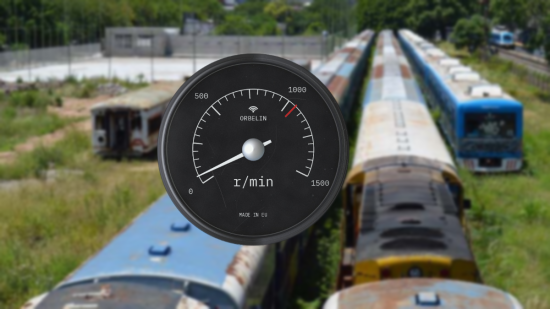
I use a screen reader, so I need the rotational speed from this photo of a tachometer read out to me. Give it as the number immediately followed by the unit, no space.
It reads 50rpm
